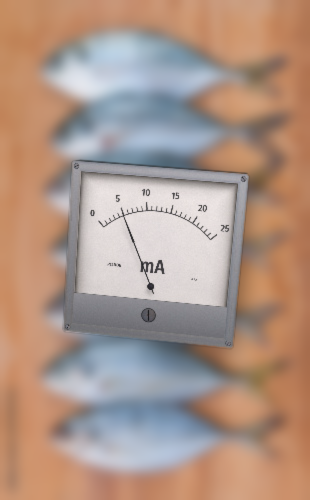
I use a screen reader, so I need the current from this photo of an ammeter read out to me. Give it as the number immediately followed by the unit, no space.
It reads 5mA
